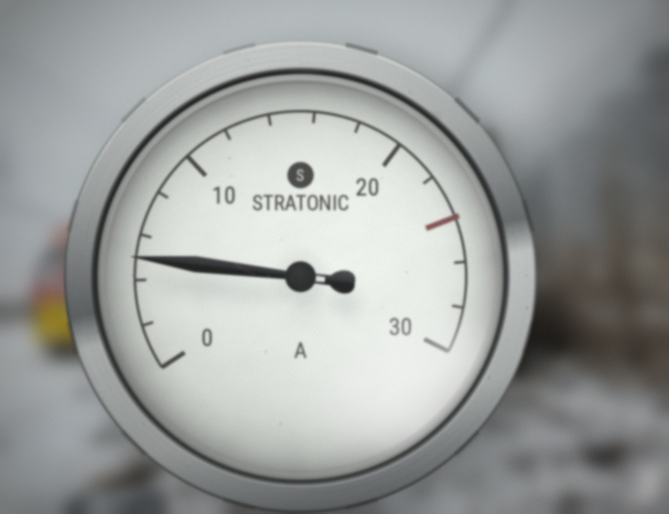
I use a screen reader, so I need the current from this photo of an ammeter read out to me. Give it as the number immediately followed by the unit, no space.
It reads 5A
